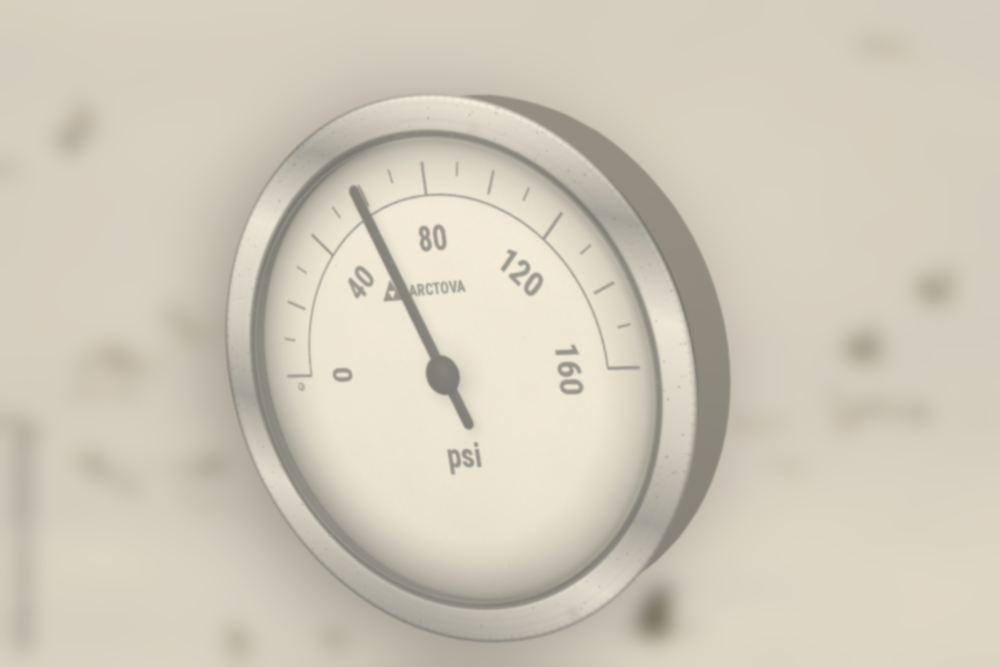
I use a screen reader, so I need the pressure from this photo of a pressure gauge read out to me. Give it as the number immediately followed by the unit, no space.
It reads 60psi
